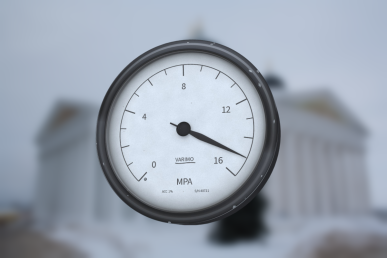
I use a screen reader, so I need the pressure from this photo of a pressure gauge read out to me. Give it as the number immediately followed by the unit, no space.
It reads 15MPa
